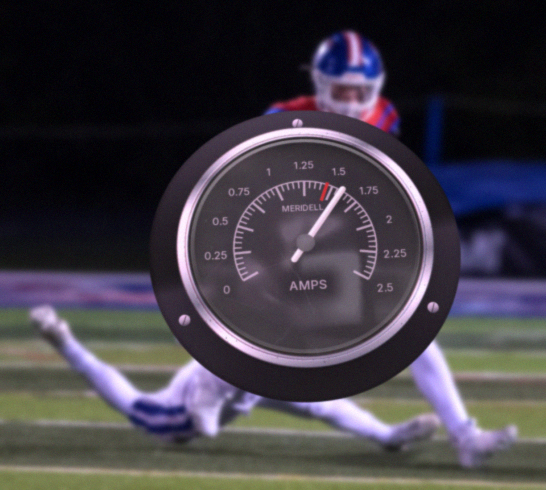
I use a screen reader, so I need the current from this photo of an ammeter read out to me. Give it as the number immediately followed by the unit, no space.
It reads 1.6A
